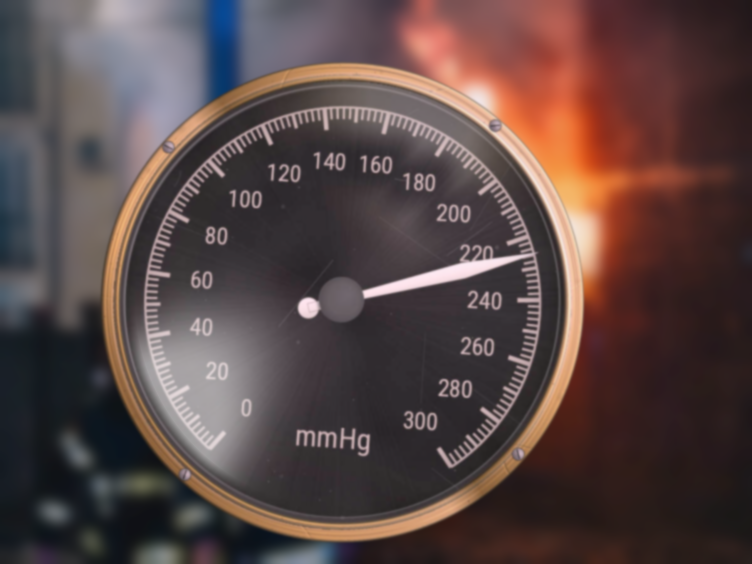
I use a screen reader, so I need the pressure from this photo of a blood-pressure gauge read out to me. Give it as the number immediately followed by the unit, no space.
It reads 226mmHg
